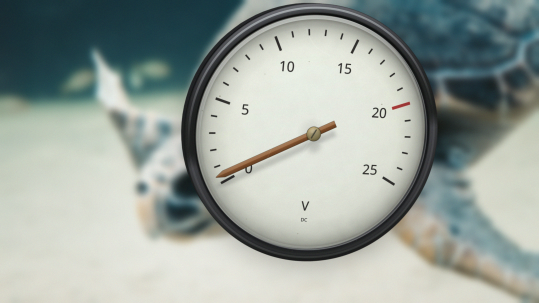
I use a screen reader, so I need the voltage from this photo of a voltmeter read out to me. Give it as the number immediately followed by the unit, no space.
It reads 0.5V
